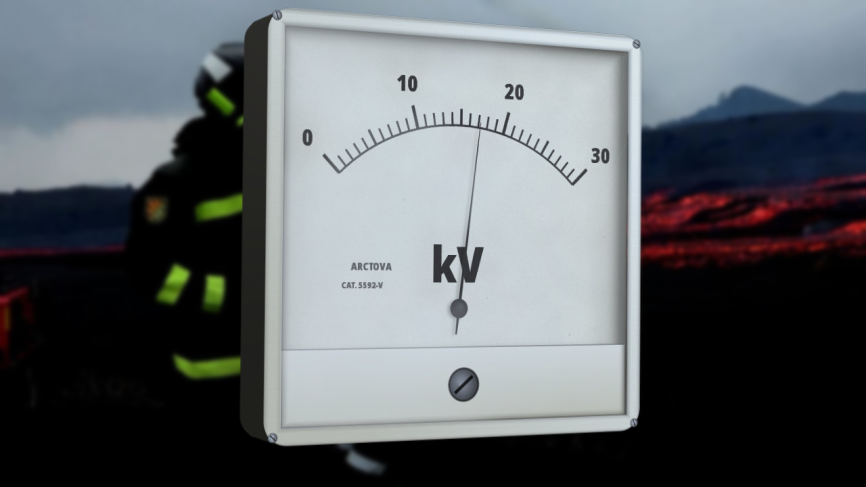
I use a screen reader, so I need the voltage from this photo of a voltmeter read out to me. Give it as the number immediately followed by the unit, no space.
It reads 17kV
